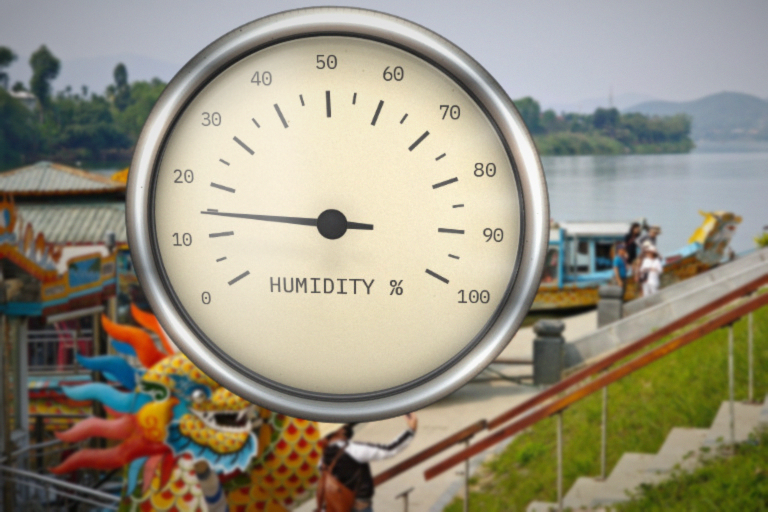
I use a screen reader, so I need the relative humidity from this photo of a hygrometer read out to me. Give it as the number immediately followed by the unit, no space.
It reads 15%
